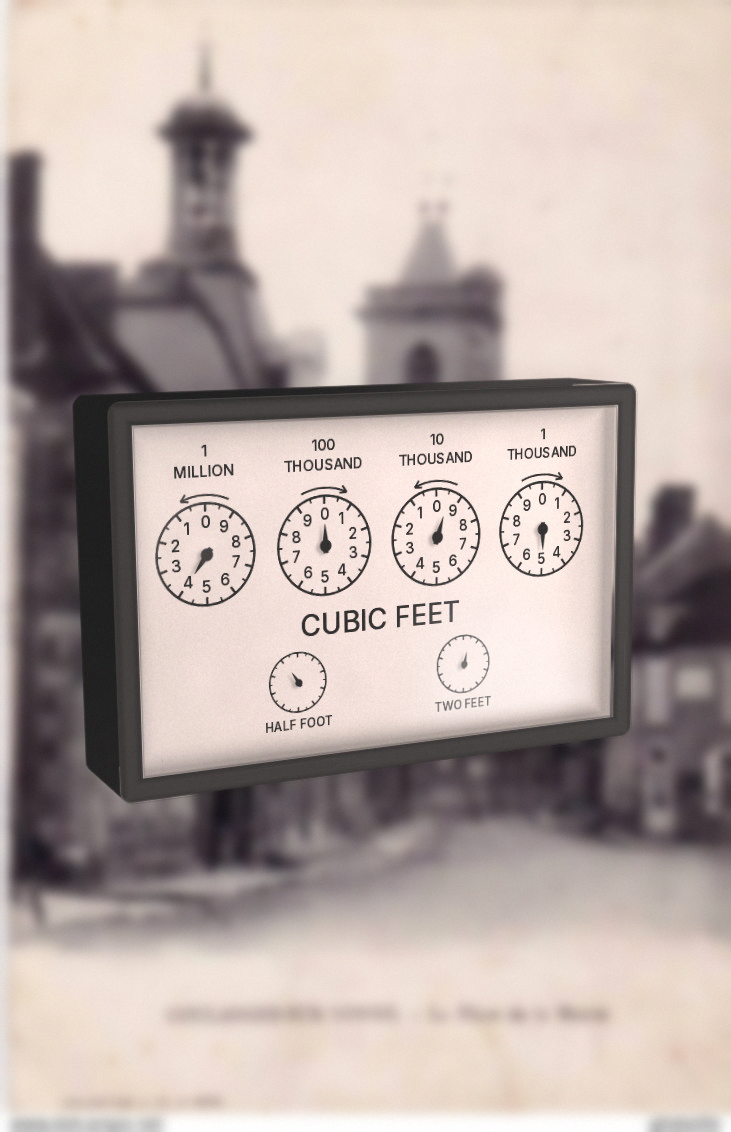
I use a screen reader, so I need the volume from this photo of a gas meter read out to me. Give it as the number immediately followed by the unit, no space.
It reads 399500ft³
